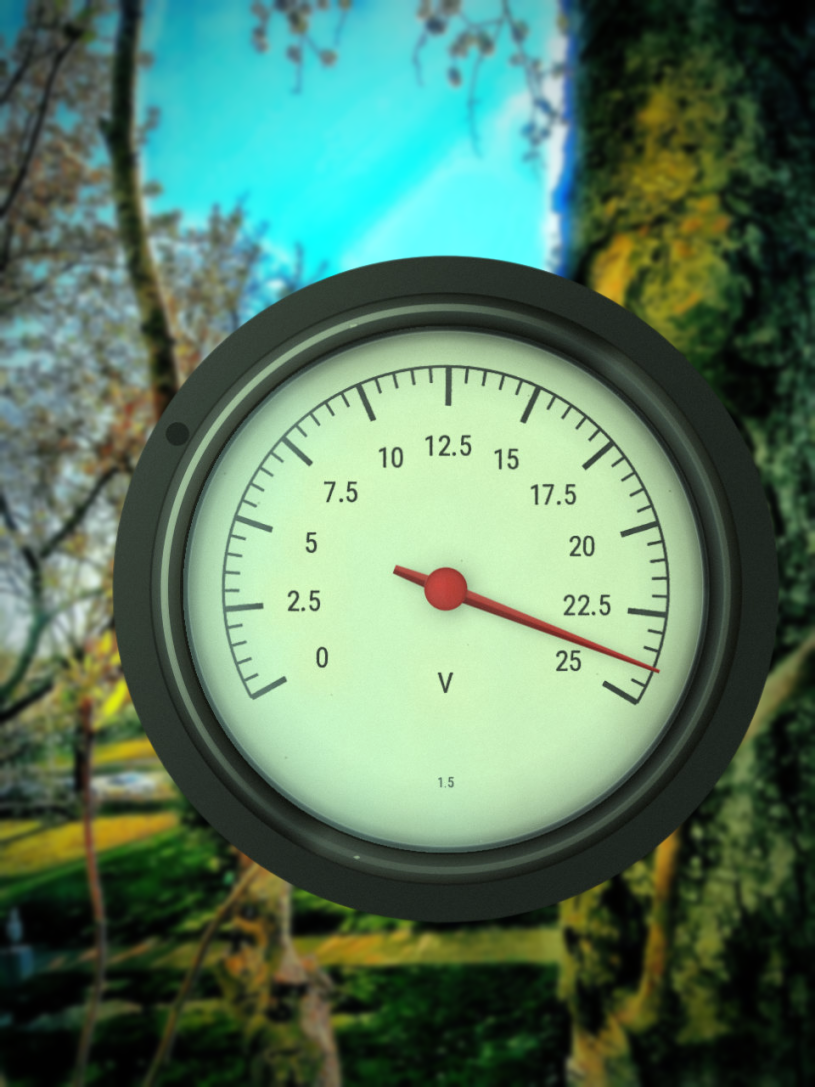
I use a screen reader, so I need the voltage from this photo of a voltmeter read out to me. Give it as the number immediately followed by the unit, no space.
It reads 24V
